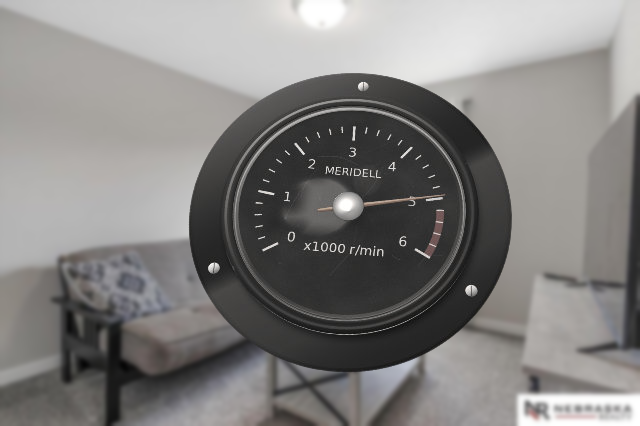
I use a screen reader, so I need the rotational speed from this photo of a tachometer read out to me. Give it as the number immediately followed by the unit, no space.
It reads 5000rpm
